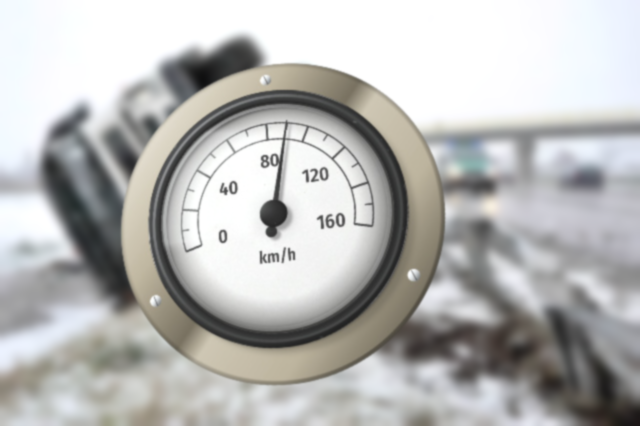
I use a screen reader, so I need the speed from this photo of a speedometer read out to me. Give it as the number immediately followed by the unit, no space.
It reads 90km/h
